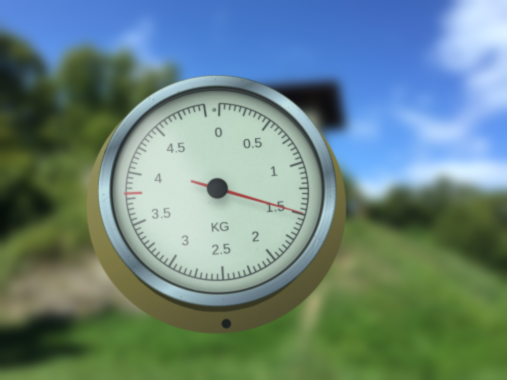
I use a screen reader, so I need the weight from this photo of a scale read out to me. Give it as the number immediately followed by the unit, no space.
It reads 1.5kg
